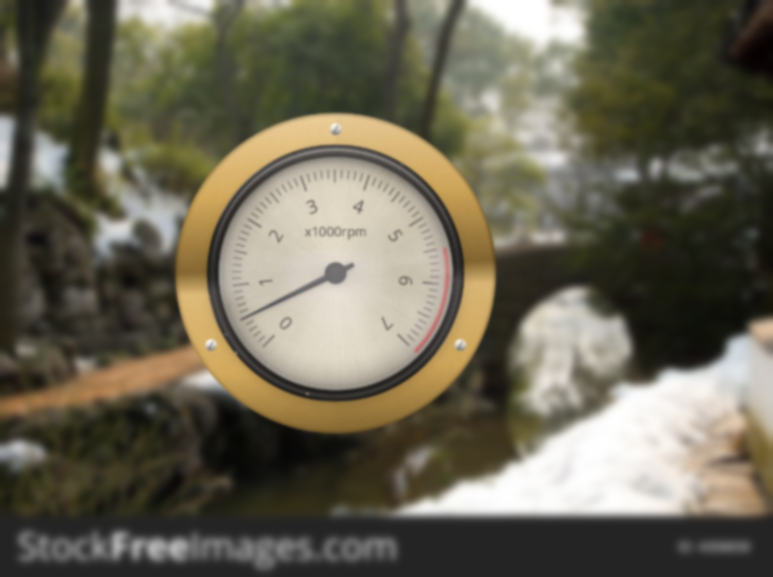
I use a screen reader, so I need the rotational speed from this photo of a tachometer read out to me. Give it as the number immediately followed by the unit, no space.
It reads 500rpm
